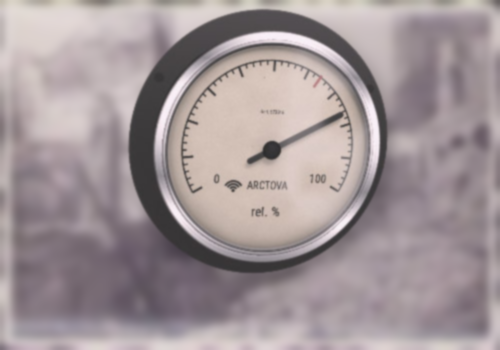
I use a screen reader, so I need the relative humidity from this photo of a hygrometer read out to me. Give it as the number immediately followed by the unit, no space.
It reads 76%
